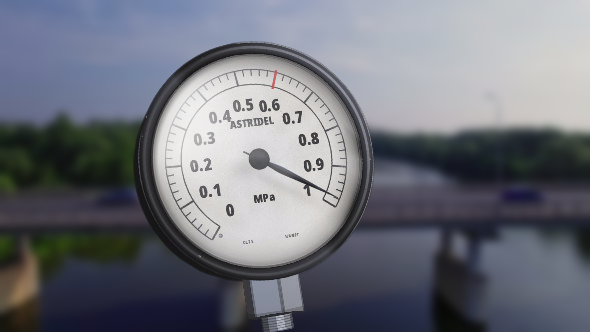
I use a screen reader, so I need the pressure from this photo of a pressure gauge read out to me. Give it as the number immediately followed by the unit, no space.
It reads 0.98MPa
